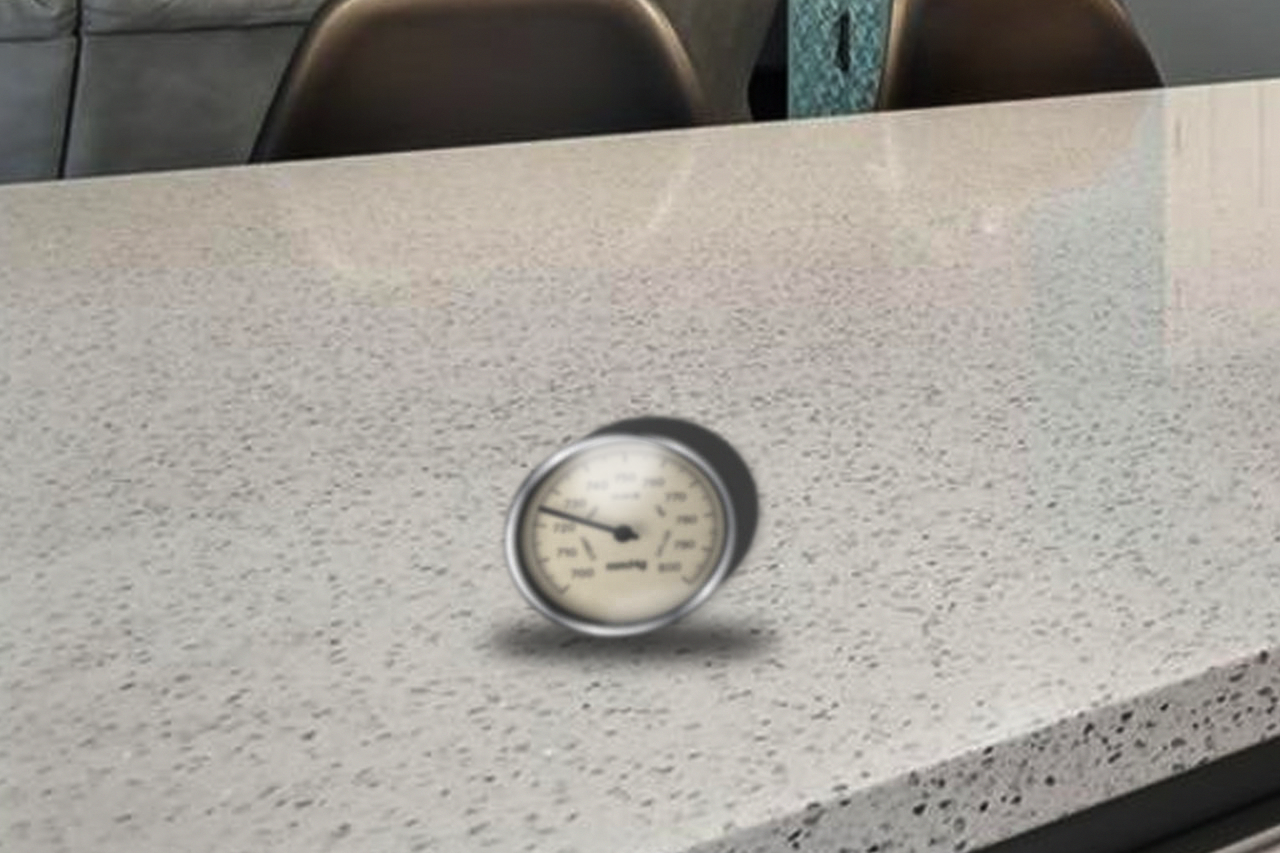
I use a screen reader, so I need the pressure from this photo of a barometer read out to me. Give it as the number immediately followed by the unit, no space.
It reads 725mmHg
